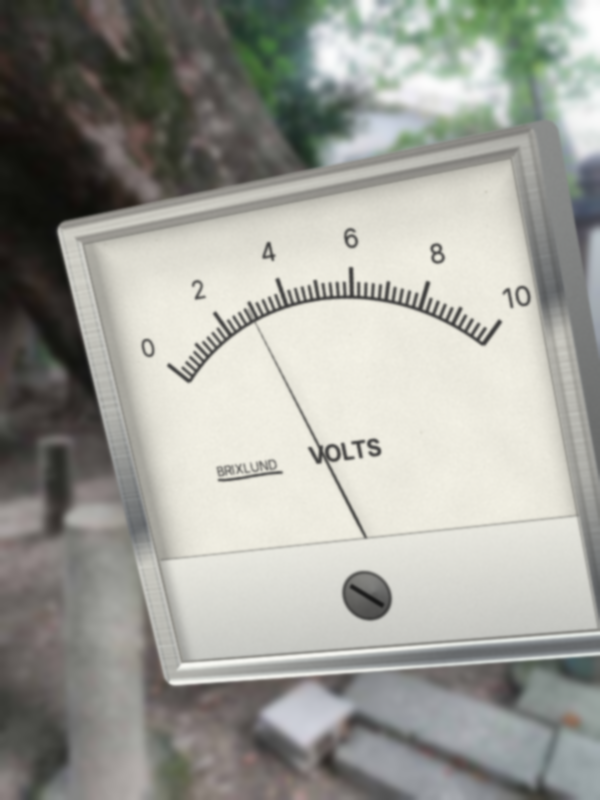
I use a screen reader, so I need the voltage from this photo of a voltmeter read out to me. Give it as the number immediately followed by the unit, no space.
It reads 3V
